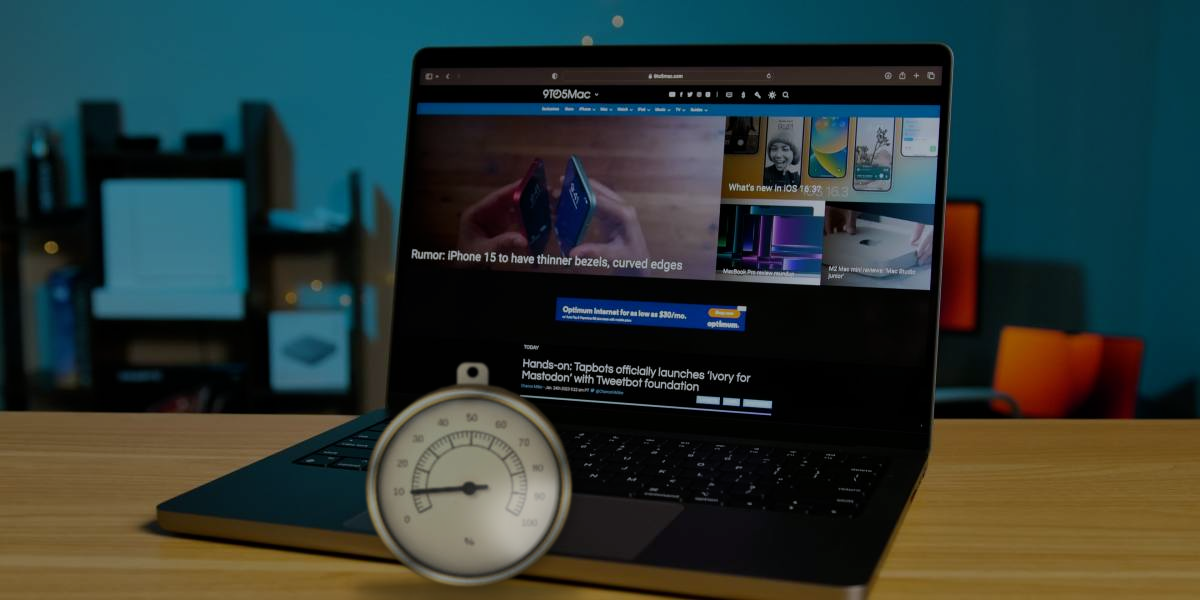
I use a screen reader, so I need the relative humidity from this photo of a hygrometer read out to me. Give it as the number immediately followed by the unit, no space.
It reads 10%
